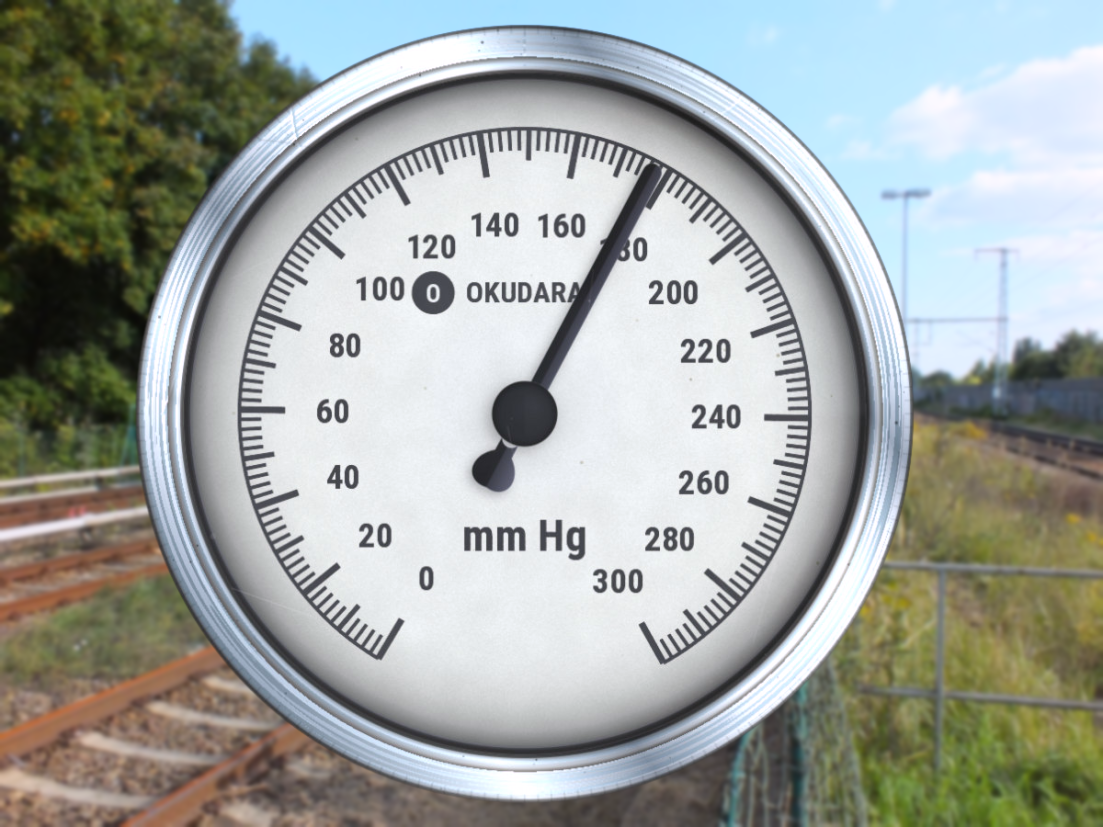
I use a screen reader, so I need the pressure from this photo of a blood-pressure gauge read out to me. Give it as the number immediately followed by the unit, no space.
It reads 177mmHg
